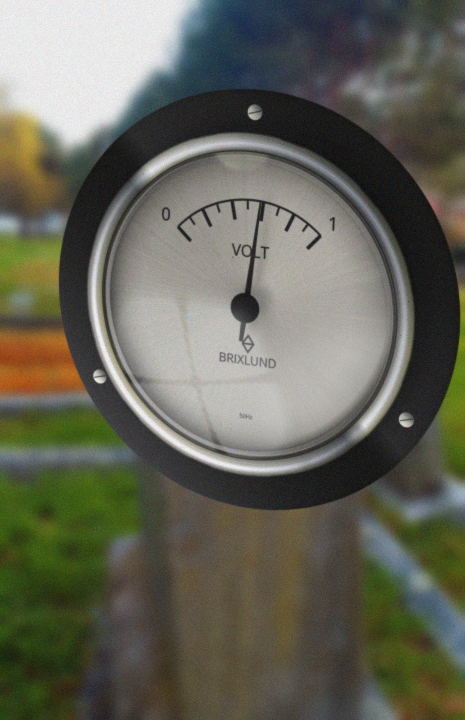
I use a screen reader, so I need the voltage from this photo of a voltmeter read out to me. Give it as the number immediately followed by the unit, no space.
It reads 0.6V
